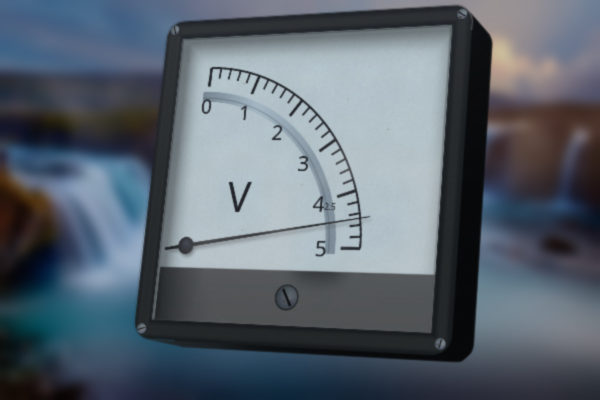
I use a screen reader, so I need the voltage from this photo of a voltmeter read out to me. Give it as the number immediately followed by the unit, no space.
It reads 4.5V
